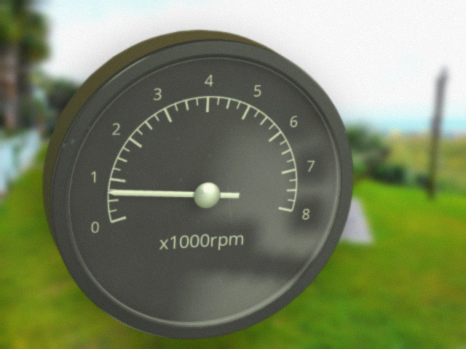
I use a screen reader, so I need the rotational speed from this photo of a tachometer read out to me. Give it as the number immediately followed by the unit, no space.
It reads 750rpm
